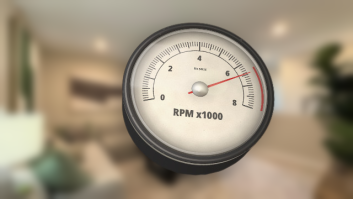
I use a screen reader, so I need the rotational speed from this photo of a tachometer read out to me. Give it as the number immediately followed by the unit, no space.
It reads 6500rpm
